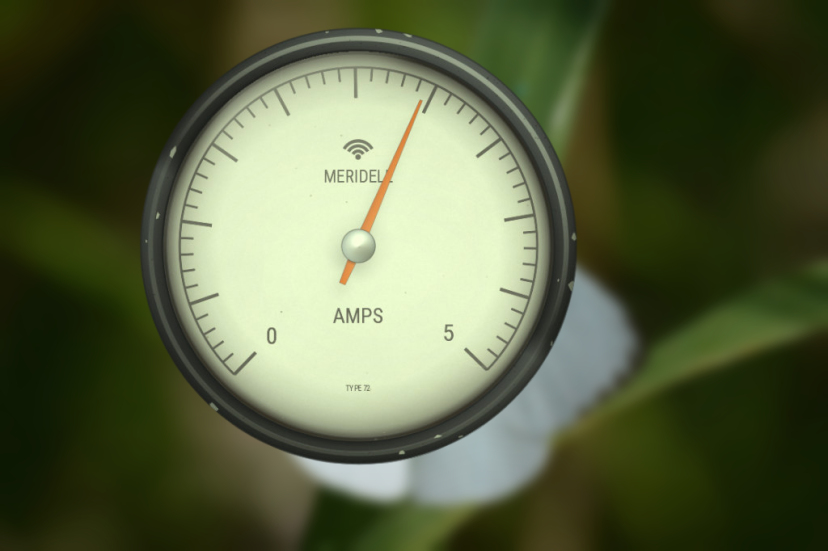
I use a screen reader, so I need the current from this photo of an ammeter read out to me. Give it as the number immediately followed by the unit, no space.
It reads 2.95A
